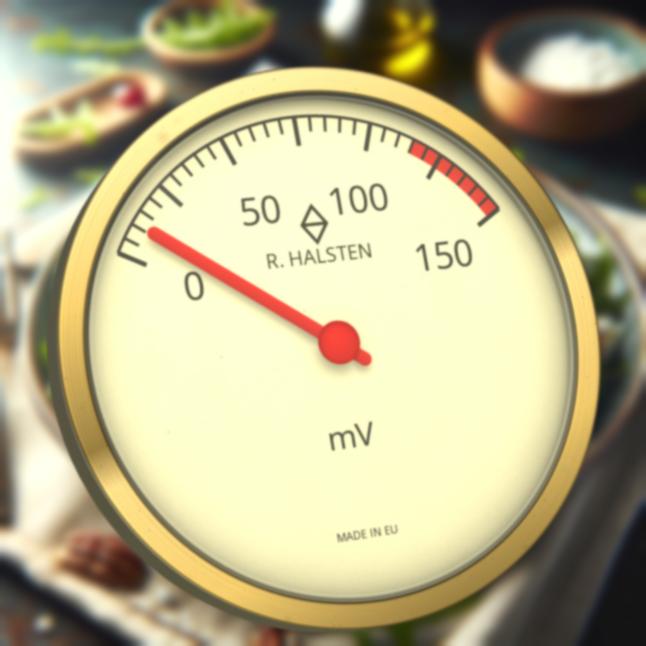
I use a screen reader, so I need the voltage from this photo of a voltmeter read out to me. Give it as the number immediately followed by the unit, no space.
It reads 10mV
